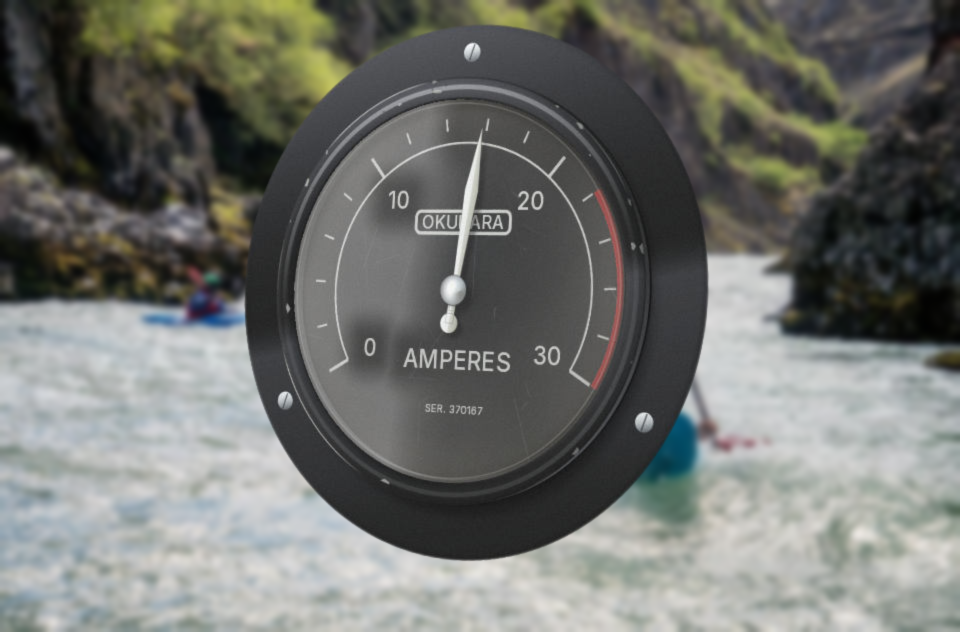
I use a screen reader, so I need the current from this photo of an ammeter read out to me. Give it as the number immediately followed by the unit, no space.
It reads 16A
